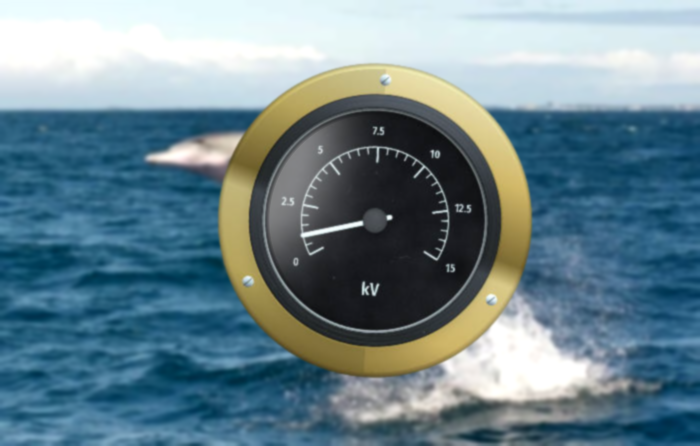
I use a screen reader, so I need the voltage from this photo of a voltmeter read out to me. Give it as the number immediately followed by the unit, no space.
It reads 1kV
